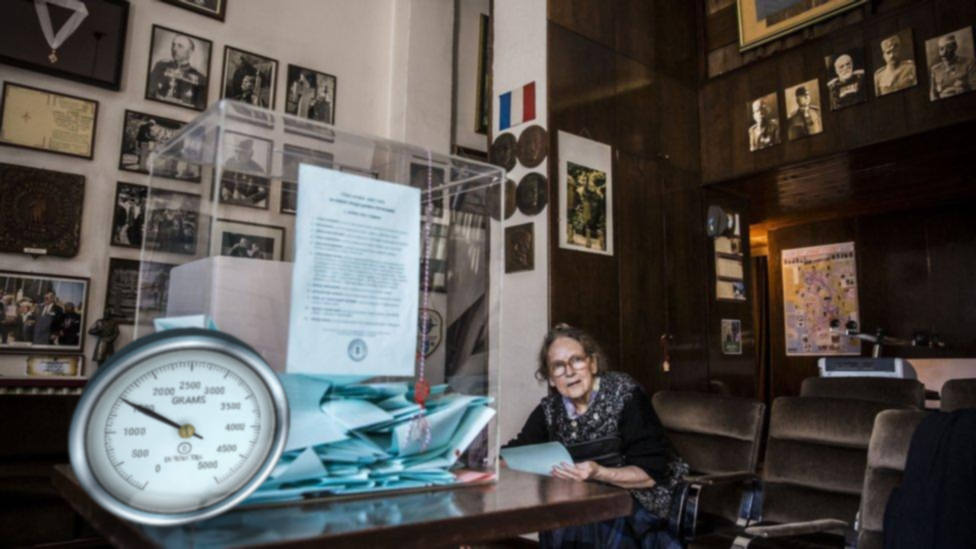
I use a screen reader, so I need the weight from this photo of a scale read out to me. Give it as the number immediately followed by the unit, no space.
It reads 1500g
